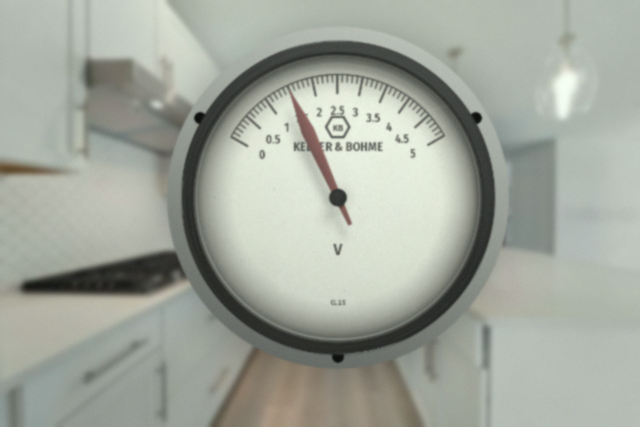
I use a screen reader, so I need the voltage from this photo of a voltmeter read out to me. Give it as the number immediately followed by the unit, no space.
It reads 1.5V
